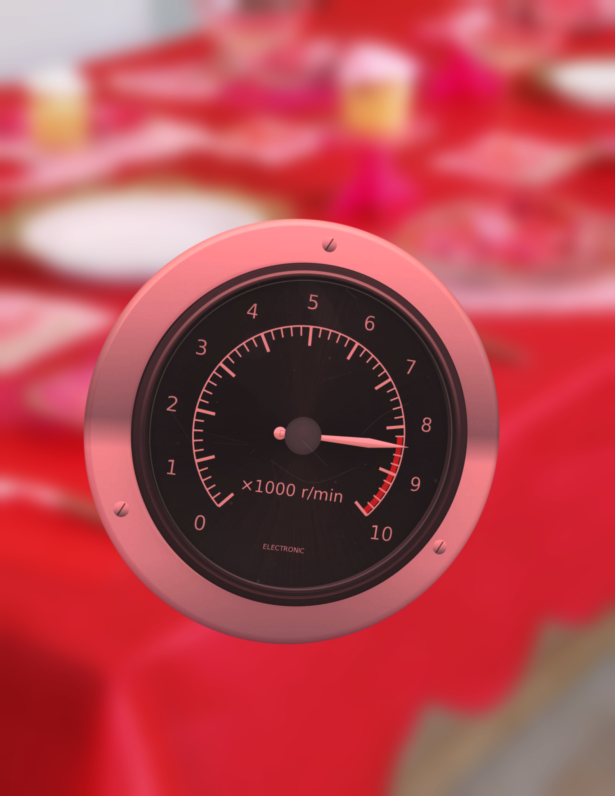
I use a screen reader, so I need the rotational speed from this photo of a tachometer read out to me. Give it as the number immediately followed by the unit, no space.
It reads 8400rpm
